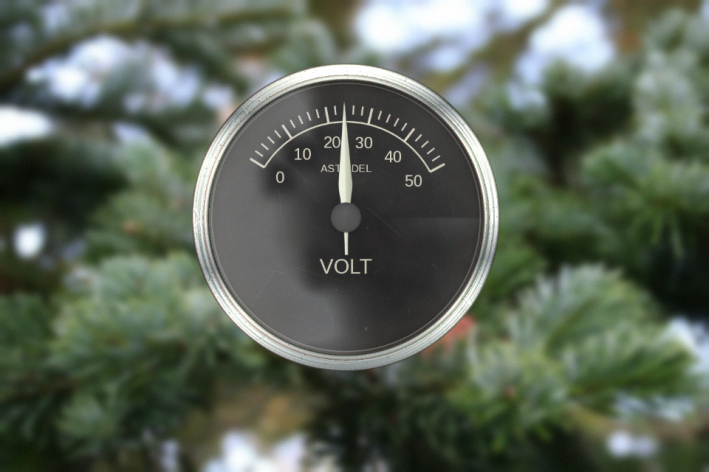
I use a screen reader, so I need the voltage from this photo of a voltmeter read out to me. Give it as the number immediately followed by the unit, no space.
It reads 24V
